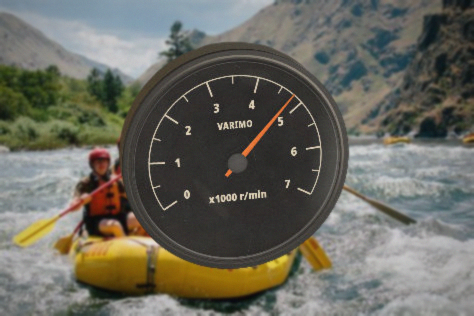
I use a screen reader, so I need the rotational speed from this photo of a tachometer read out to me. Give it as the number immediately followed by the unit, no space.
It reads 4750rpm
